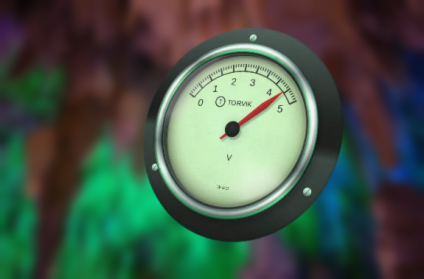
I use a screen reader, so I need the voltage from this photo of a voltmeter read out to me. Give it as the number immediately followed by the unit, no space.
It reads 4.5V
